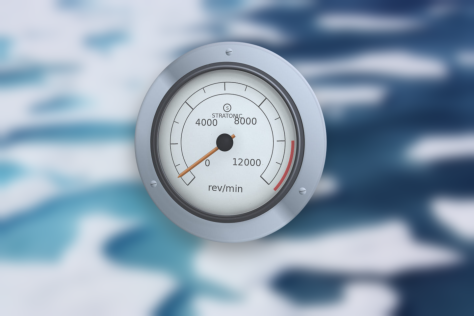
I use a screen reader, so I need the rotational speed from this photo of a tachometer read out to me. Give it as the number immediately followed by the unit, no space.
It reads 500rpm
